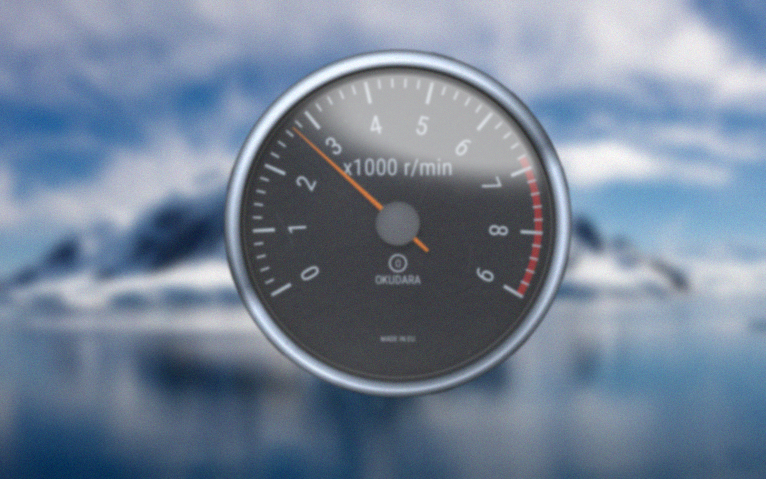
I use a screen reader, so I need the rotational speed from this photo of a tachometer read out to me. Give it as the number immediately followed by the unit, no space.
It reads 2700rpm
